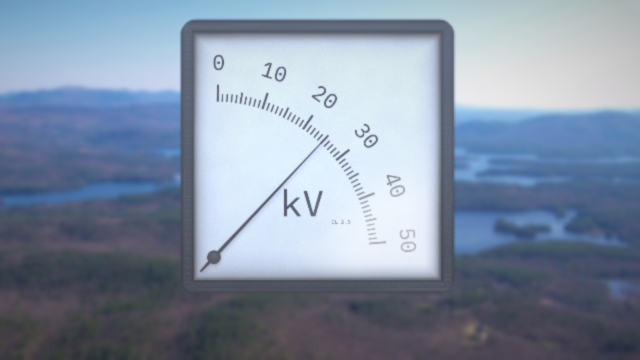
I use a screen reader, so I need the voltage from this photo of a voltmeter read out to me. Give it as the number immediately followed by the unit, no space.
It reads 25kV
